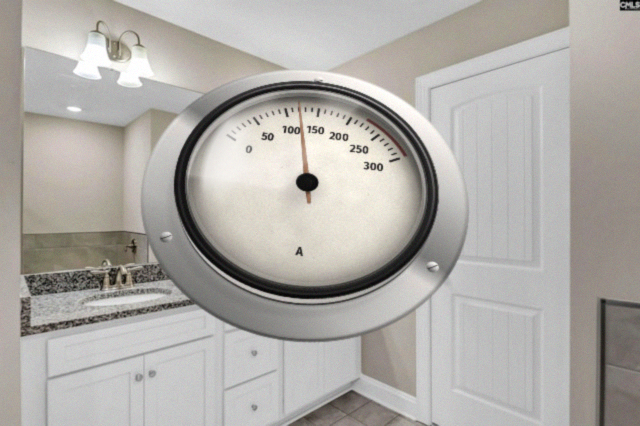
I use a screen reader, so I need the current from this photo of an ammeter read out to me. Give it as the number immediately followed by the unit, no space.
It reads 120A
